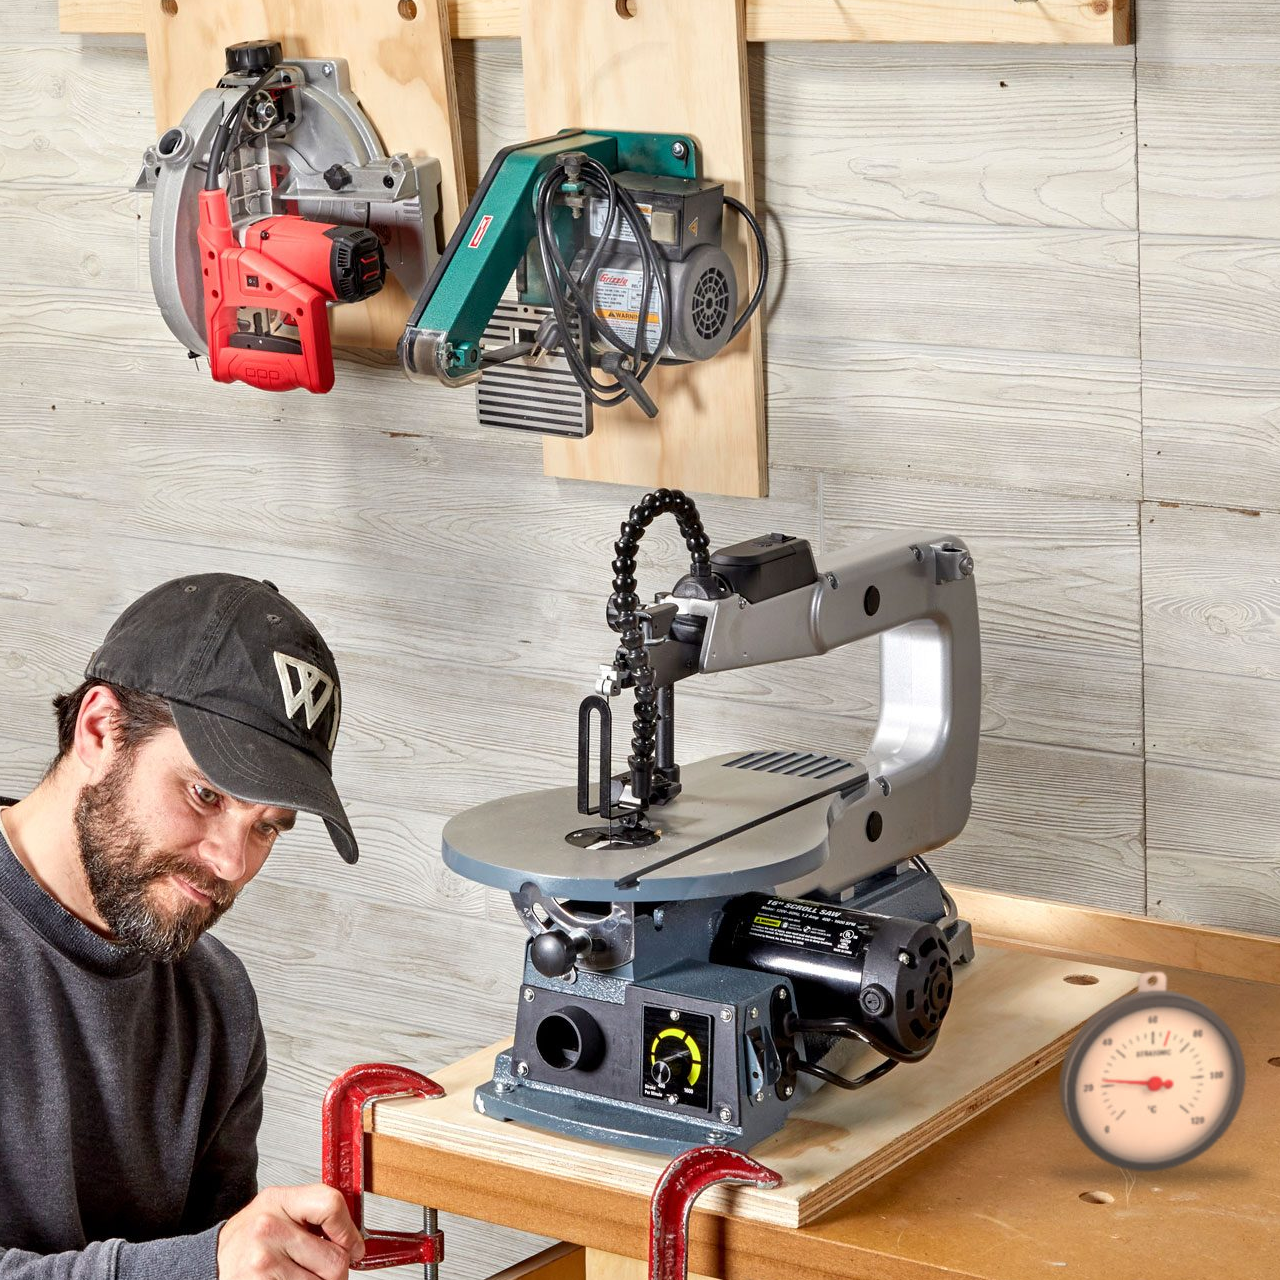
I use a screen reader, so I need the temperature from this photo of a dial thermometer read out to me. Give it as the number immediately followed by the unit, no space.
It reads 24°C
